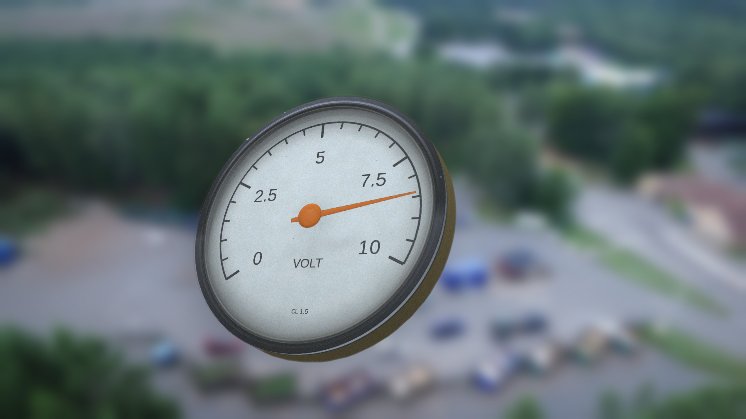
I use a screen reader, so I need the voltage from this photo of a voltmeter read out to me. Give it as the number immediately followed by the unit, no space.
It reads 8.5V
